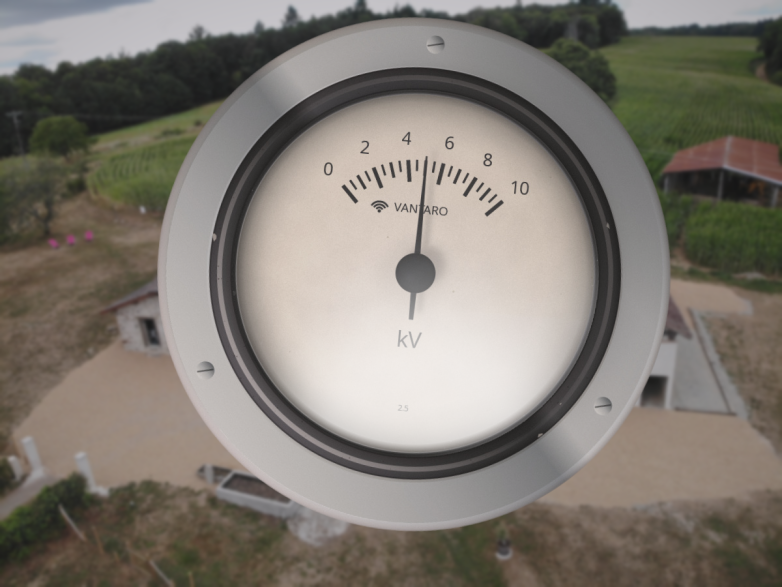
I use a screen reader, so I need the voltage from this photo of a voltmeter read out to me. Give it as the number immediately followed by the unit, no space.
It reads 5kV
